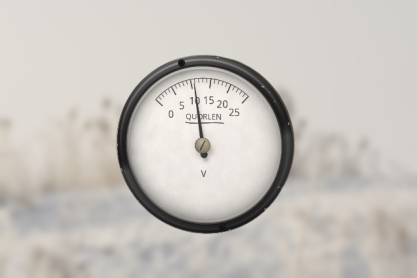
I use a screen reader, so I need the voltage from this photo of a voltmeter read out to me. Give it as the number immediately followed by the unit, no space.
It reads 11V
